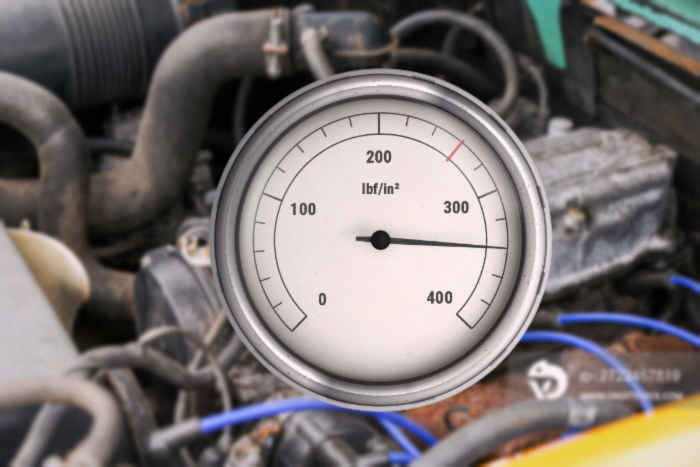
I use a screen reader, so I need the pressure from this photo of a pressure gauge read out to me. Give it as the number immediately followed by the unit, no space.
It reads 340psi
